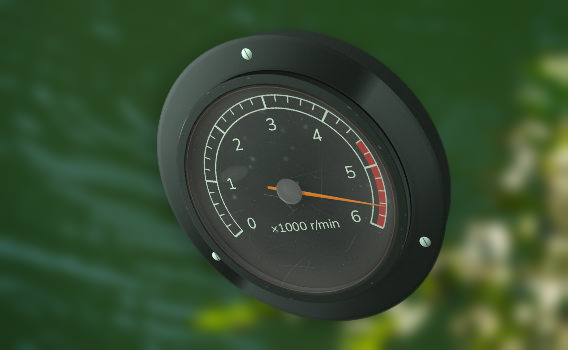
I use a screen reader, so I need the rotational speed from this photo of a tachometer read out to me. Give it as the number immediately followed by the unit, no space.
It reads 5600rpm
